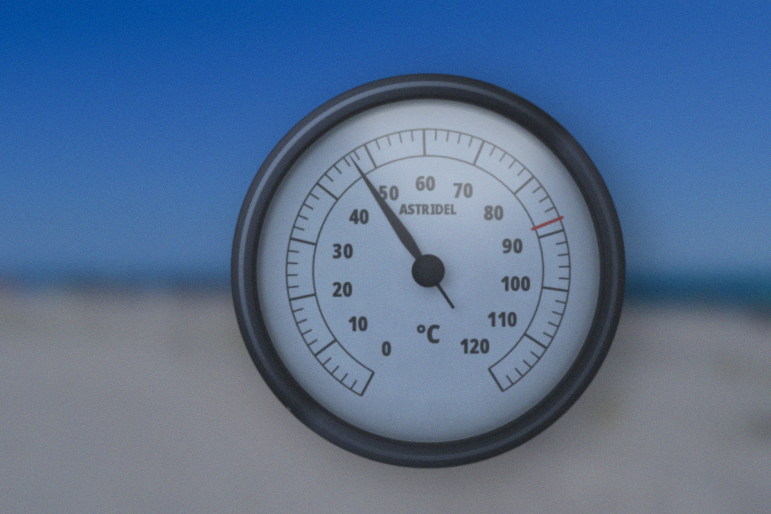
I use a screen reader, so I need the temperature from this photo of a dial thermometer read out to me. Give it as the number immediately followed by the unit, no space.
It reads 47°C
